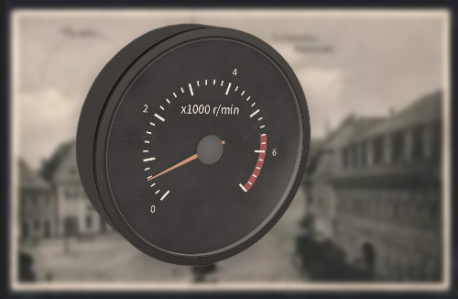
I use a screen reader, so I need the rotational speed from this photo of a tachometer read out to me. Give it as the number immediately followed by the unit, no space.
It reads 600rpm
